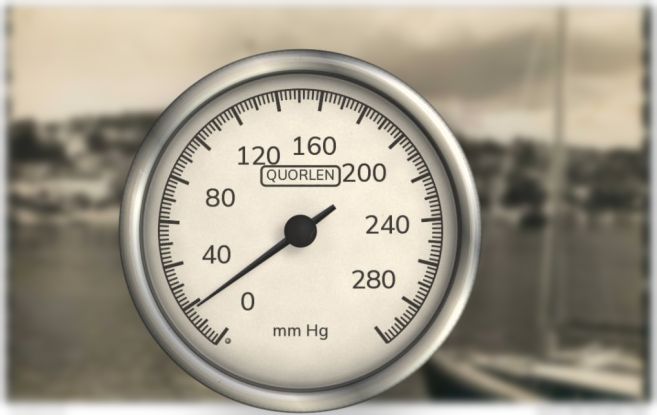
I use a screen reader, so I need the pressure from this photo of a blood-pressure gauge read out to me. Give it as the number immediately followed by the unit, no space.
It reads 18mmHg
